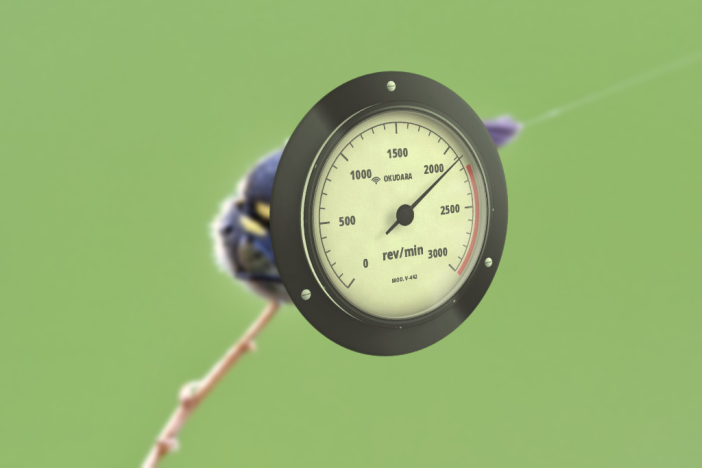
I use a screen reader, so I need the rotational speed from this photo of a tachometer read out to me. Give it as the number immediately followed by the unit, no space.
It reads 2100rpm
